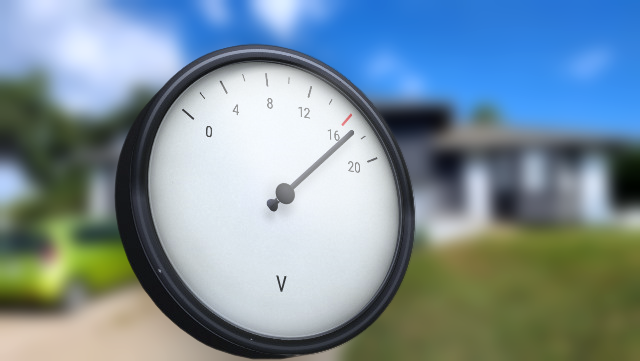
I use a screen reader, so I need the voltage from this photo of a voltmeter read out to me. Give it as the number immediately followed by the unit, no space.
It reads 17V
